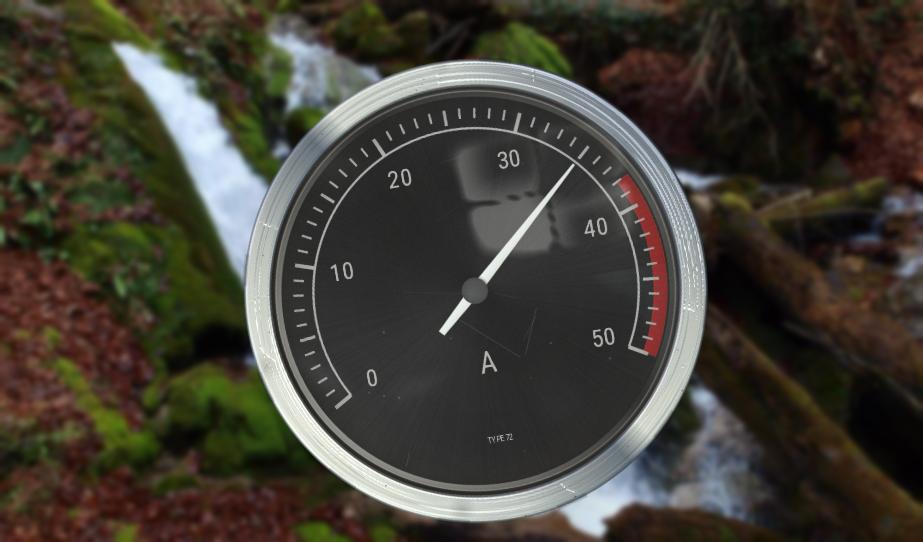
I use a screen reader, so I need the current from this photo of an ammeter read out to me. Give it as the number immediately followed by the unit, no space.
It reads 35A
